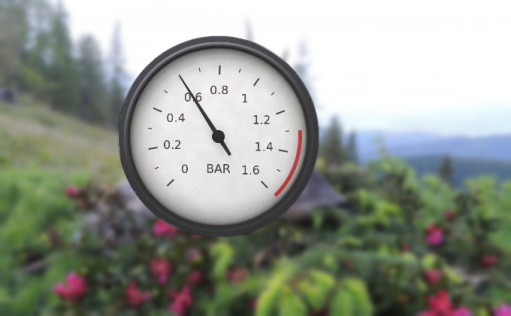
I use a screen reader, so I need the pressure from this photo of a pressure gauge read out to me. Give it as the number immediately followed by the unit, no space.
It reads 0.6bar
